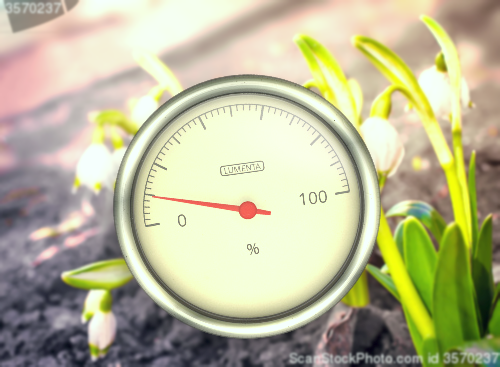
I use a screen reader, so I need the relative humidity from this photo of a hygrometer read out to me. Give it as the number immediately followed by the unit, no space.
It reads 10%
